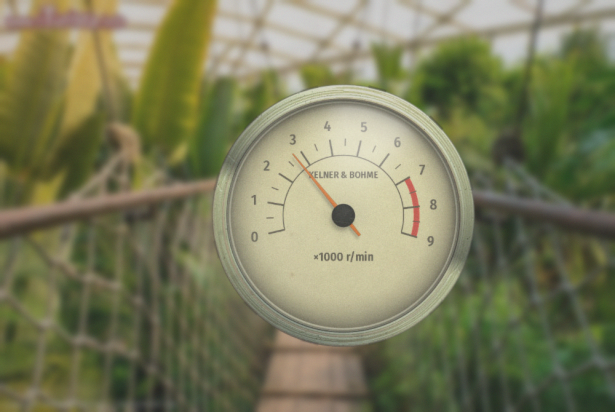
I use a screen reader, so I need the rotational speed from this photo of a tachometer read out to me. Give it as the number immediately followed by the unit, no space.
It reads 2750rpm
